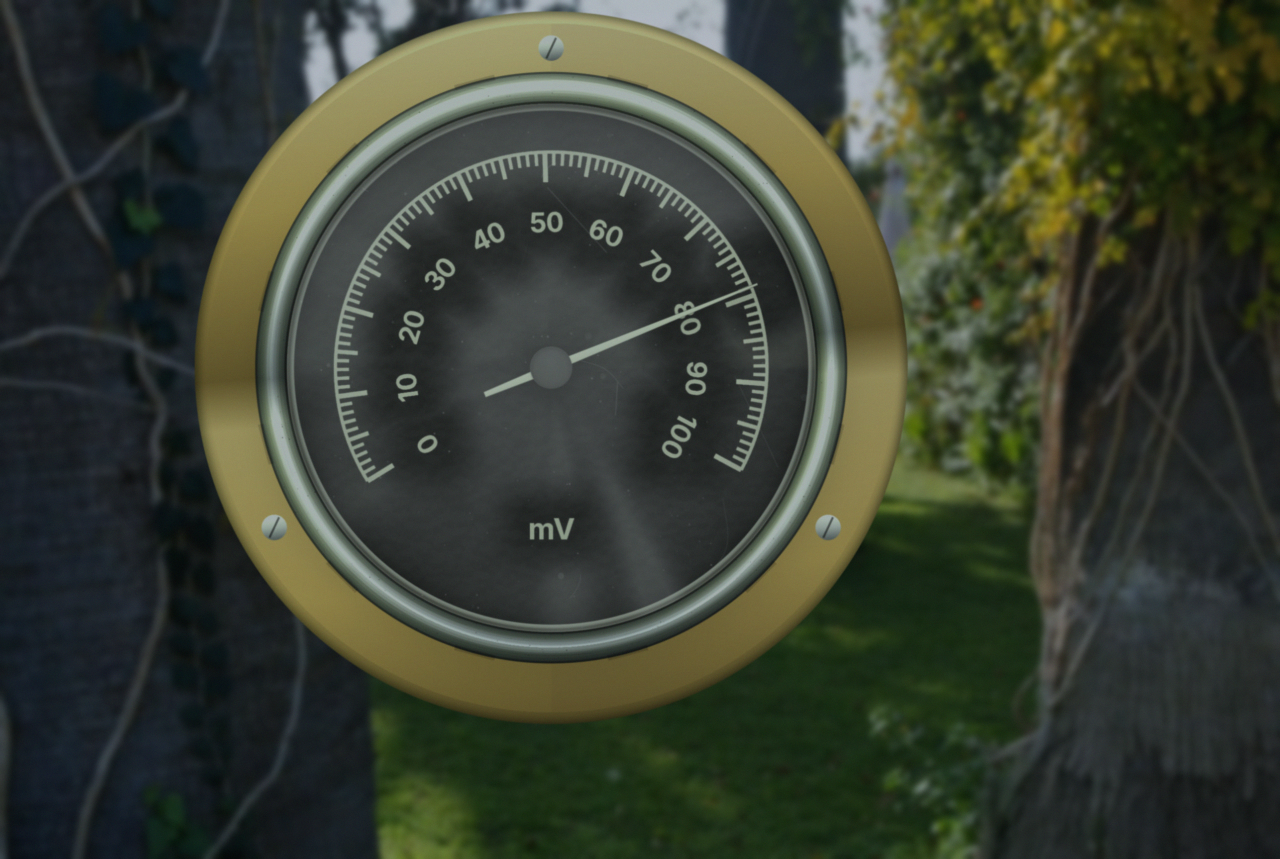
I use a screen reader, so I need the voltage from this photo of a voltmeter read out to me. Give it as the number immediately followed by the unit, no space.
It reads 79mV
